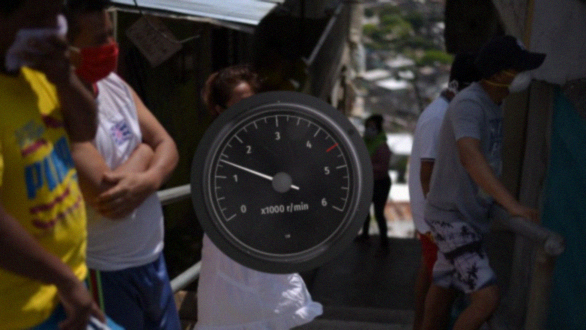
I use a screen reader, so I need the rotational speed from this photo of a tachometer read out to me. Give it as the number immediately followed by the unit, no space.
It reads 1375rpm
